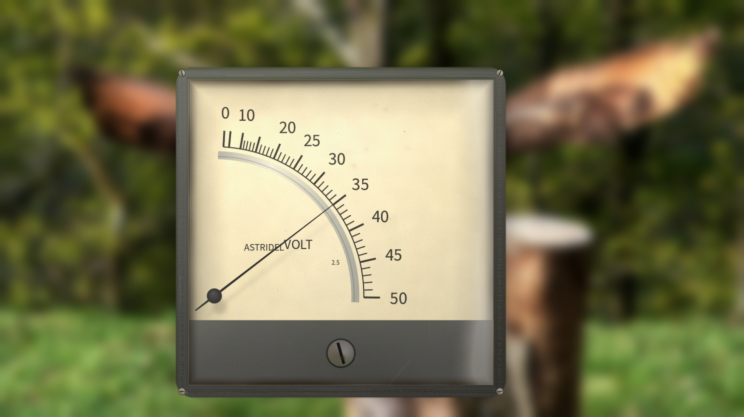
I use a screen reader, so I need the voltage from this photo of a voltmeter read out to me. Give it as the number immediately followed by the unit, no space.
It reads 35V
